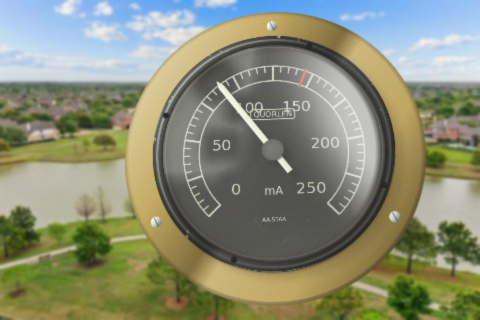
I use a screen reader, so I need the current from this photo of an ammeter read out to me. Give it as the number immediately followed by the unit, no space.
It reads 90mA
